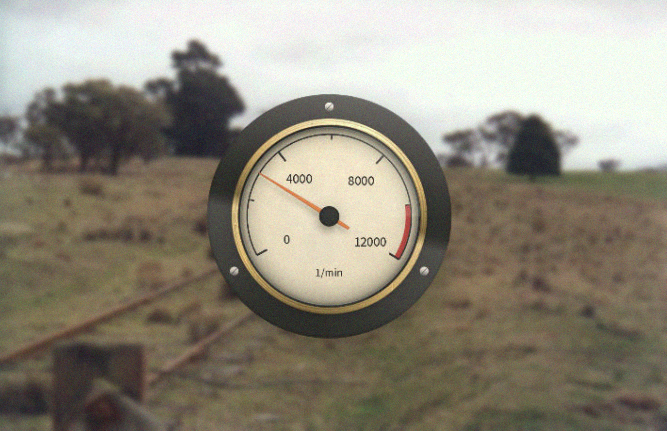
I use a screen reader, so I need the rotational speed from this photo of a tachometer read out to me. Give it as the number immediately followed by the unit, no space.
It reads 3000rpm
